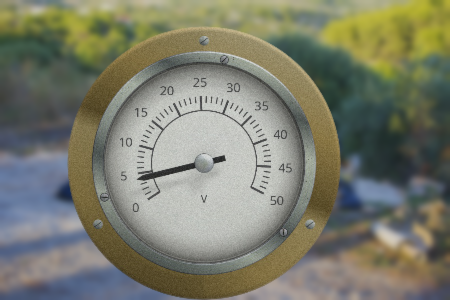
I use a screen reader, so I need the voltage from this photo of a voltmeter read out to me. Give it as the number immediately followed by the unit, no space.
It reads 4V
